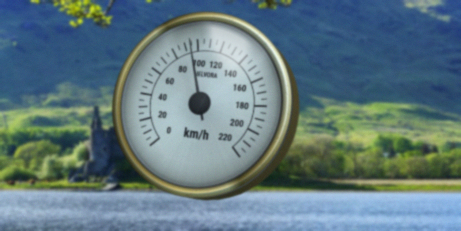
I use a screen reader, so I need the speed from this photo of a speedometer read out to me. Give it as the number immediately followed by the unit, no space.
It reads 95km/h
